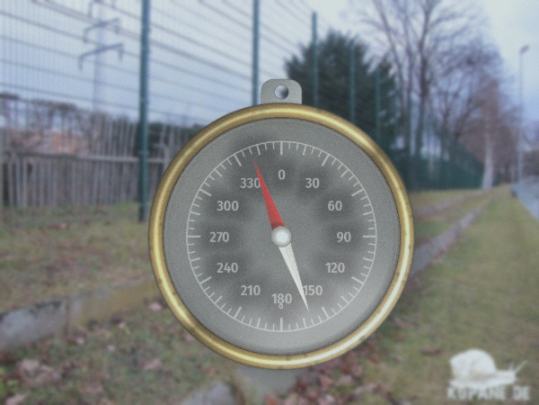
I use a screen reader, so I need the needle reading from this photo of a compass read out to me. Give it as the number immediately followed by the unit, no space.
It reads 340°
